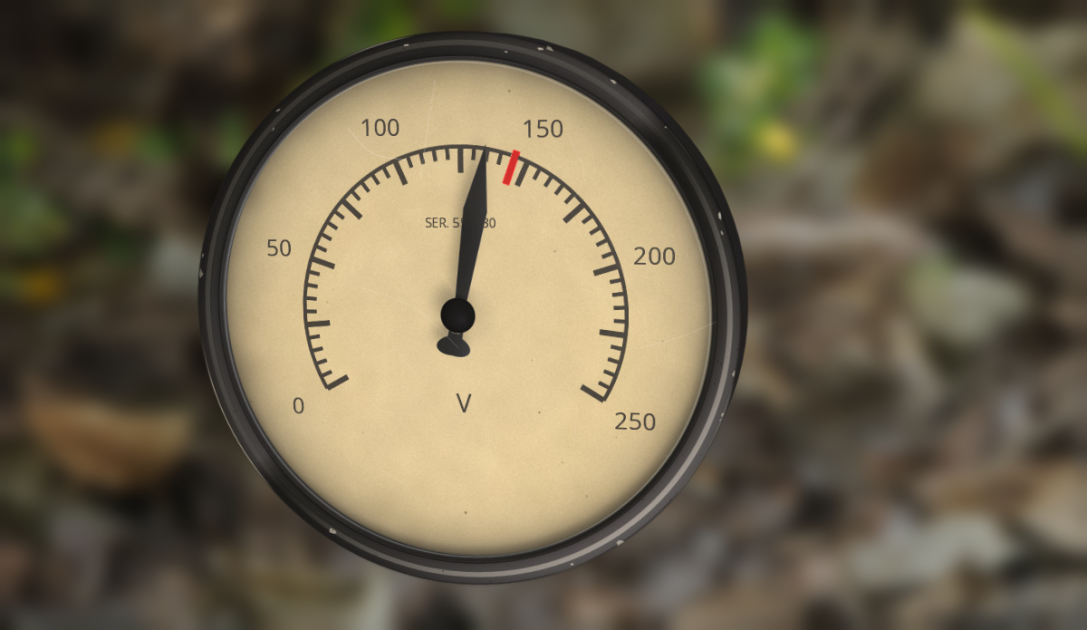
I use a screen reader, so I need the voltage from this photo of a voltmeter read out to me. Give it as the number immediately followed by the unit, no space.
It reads 135V
